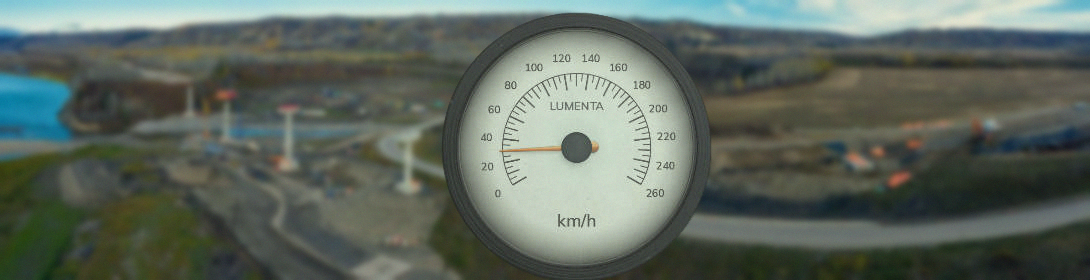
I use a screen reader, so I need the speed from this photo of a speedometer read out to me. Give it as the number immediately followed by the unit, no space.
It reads 30km/h
